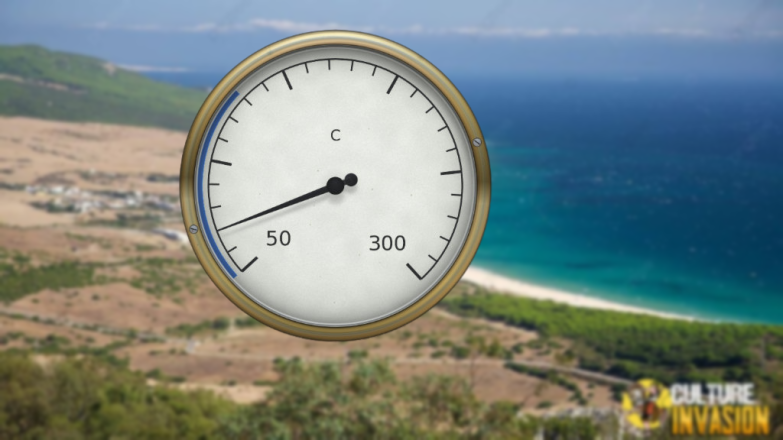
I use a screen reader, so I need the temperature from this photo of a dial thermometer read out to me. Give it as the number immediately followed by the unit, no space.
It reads 70°C
